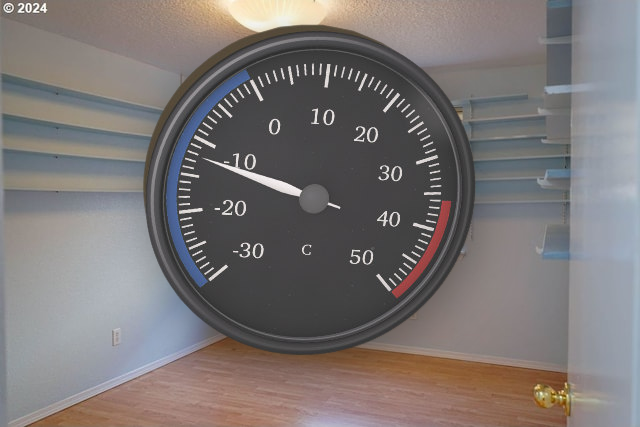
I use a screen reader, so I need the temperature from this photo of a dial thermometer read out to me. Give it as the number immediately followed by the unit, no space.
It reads -12°C
